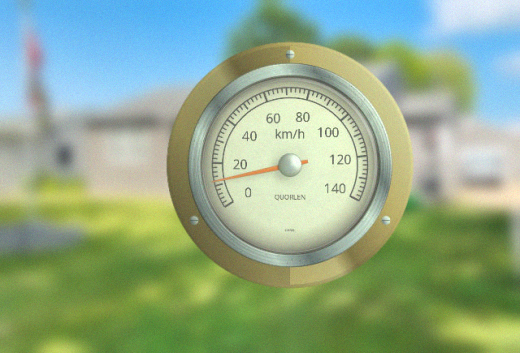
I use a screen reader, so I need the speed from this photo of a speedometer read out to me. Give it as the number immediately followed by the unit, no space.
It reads 12km/h
